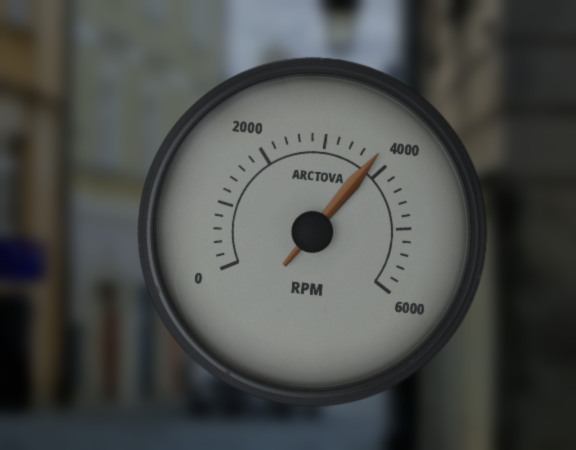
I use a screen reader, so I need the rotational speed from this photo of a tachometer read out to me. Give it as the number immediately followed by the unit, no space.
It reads 3800rpm
